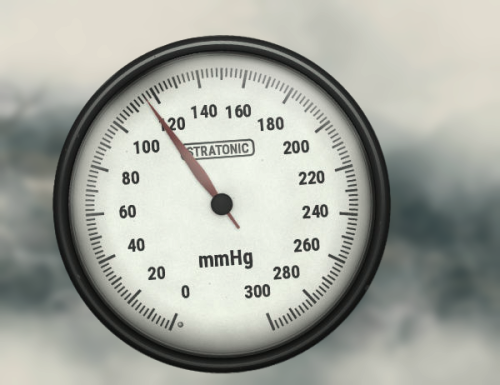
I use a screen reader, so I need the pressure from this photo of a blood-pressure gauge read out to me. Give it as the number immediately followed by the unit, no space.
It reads 116mmHg
